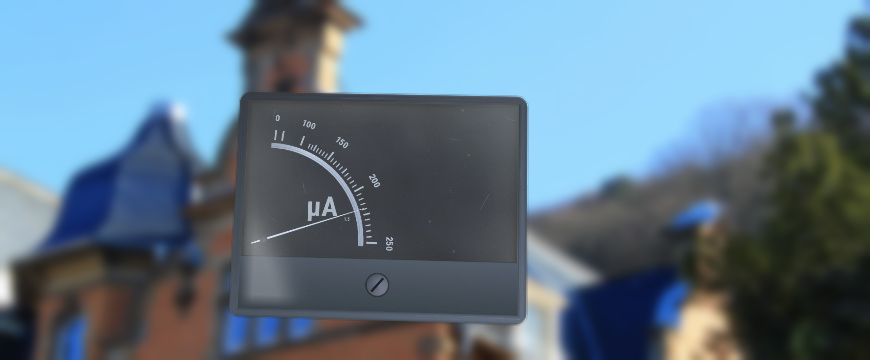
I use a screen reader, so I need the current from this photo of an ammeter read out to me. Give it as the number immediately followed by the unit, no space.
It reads 220µA
